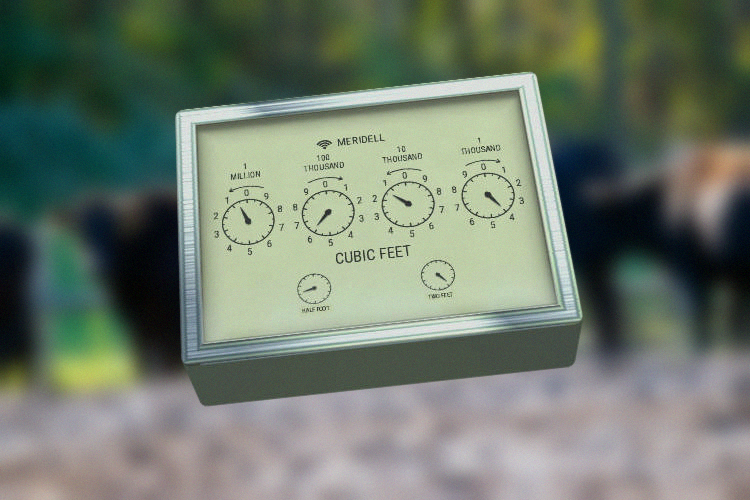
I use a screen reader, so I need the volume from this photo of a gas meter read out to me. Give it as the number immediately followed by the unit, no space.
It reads 61400ft³
